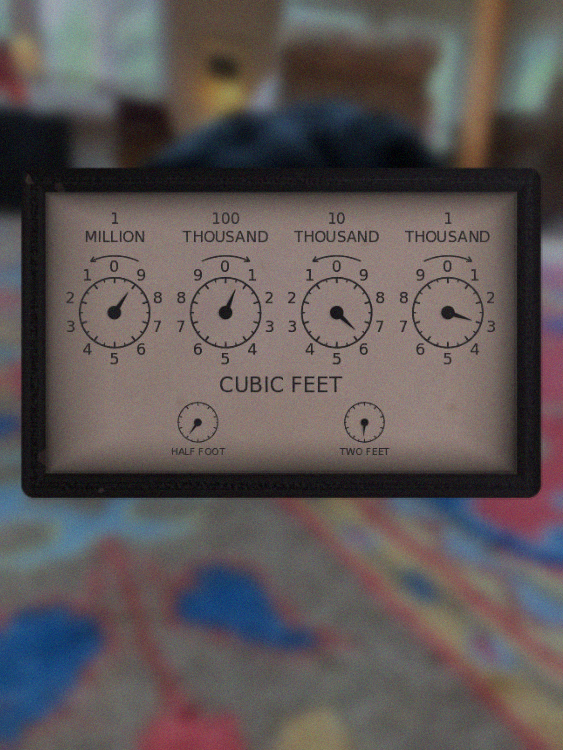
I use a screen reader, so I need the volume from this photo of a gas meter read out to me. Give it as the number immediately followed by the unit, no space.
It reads 906300ft³
